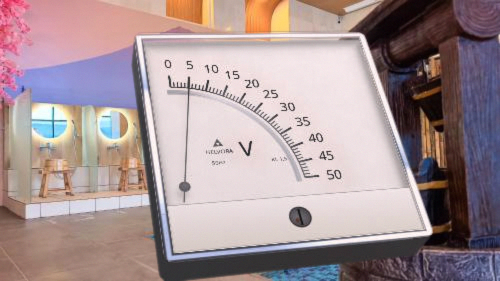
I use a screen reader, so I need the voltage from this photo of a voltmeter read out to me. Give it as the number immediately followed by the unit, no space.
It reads 5V
